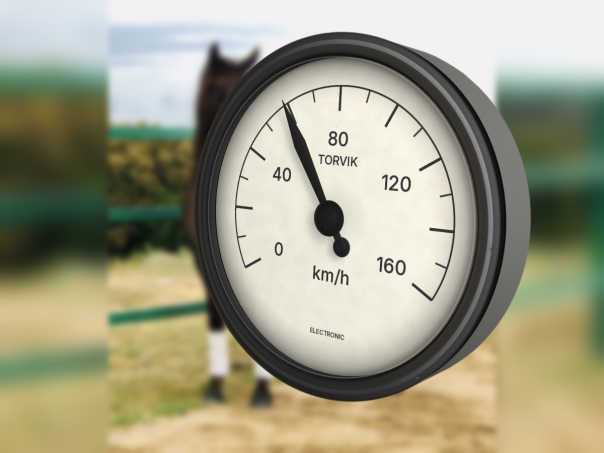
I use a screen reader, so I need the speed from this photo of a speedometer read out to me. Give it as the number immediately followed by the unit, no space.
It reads 60km/h
